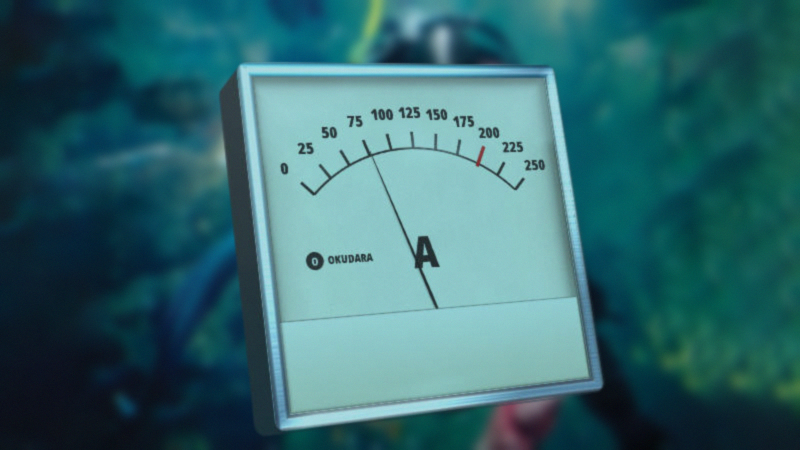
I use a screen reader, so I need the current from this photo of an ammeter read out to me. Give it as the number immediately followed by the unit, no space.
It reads 75A
